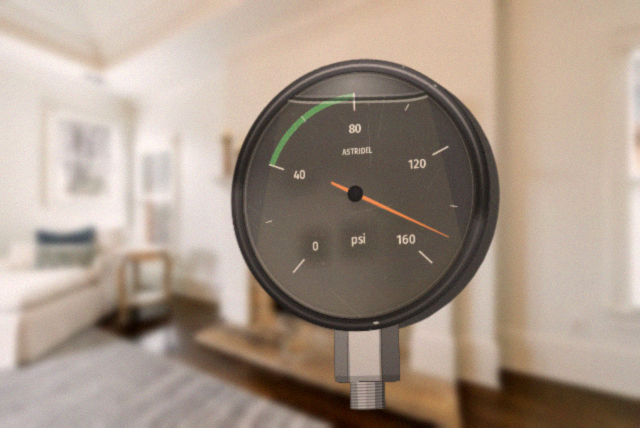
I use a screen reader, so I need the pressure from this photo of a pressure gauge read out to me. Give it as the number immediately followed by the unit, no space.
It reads 150psi
